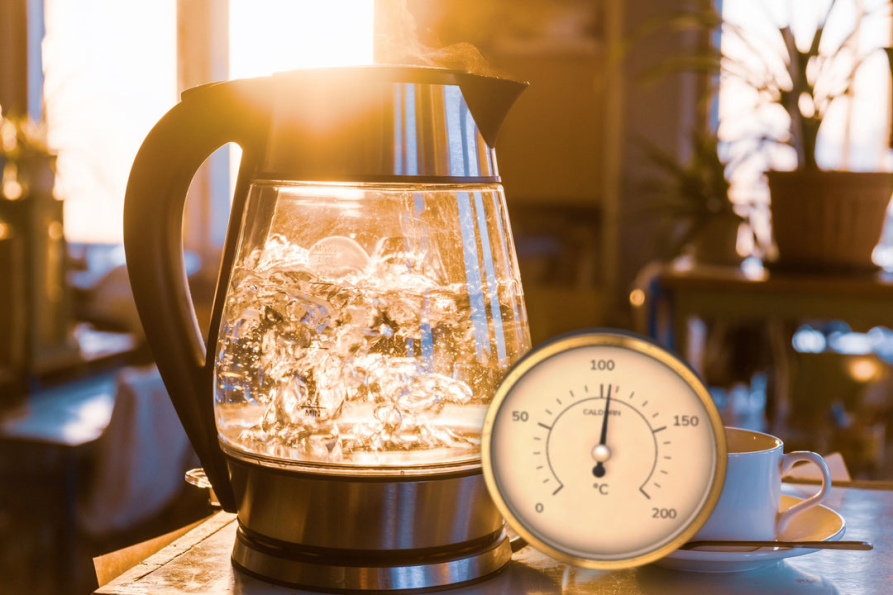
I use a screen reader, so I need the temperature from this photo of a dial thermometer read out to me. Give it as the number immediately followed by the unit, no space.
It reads 105°C
